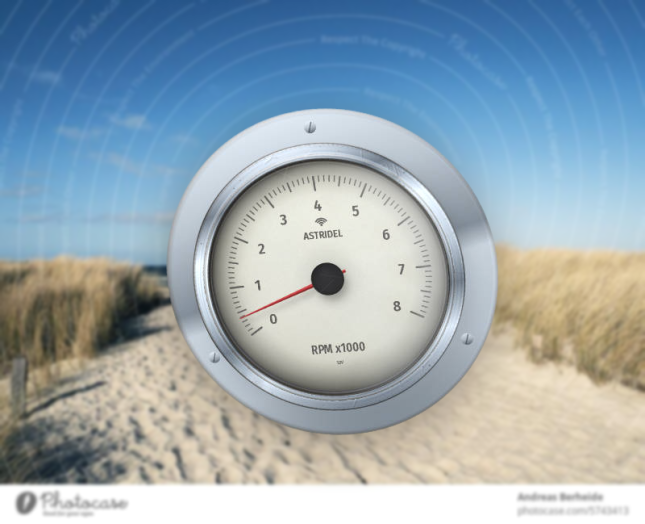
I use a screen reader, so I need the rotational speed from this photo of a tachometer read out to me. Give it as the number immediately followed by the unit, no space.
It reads 400rpm
